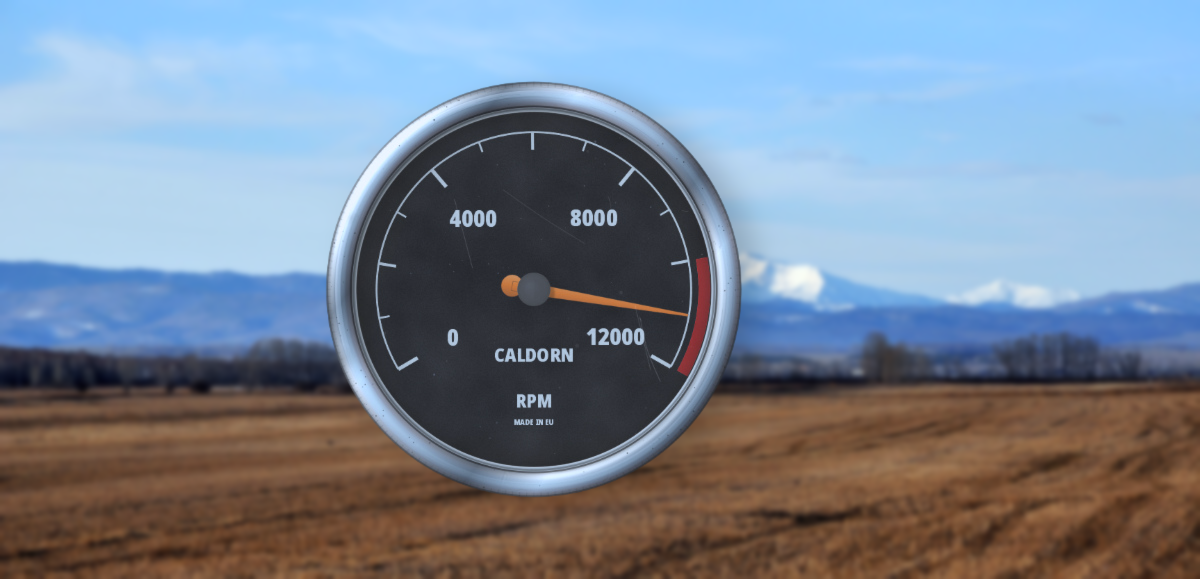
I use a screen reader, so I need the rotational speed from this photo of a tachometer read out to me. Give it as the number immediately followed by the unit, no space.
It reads 11000rpm
